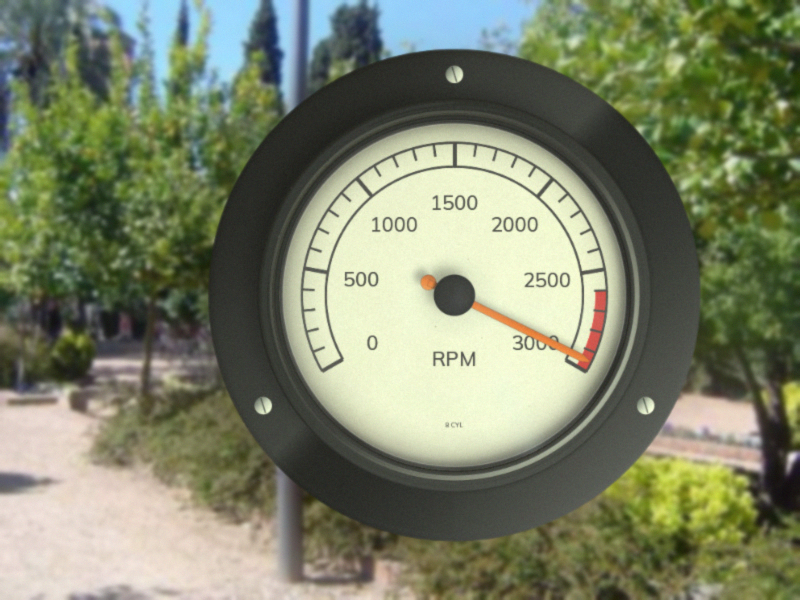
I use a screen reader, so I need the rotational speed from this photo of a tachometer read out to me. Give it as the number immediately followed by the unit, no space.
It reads 2950rpm
